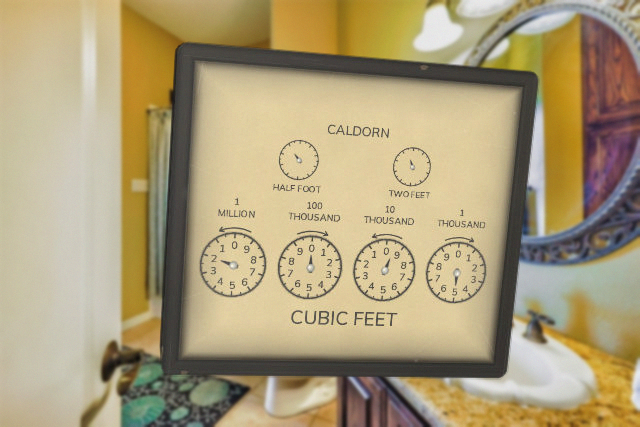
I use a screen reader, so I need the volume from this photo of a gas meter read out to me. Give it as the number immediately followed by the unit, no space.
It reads 199500ft³
